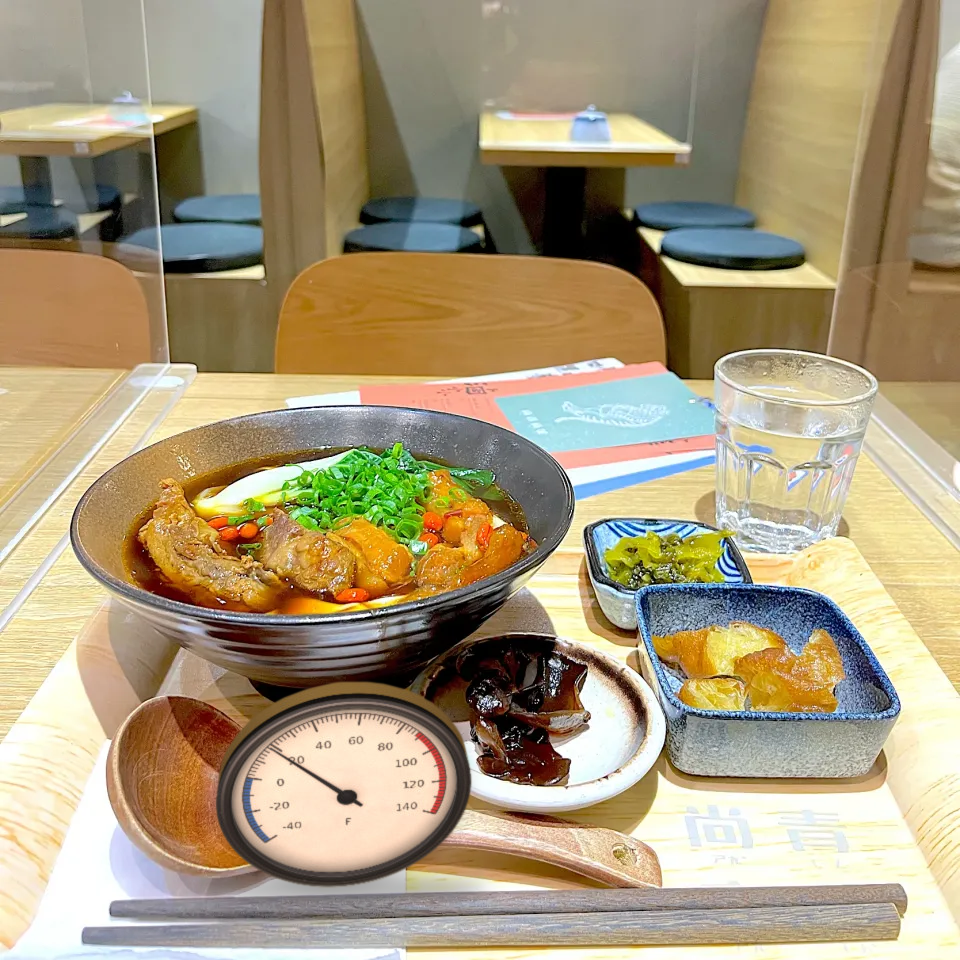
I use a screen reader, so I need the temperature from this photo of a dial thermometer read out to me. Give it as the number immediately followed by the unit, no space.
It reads 20°F
